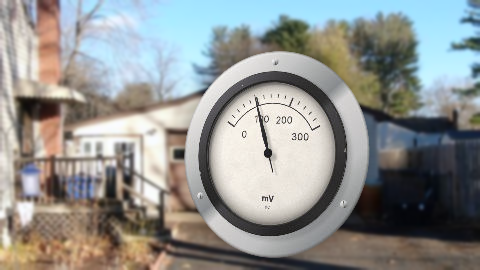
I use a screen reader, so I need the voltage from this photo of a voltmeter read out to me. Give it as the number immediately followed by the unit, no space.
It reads 100mV
